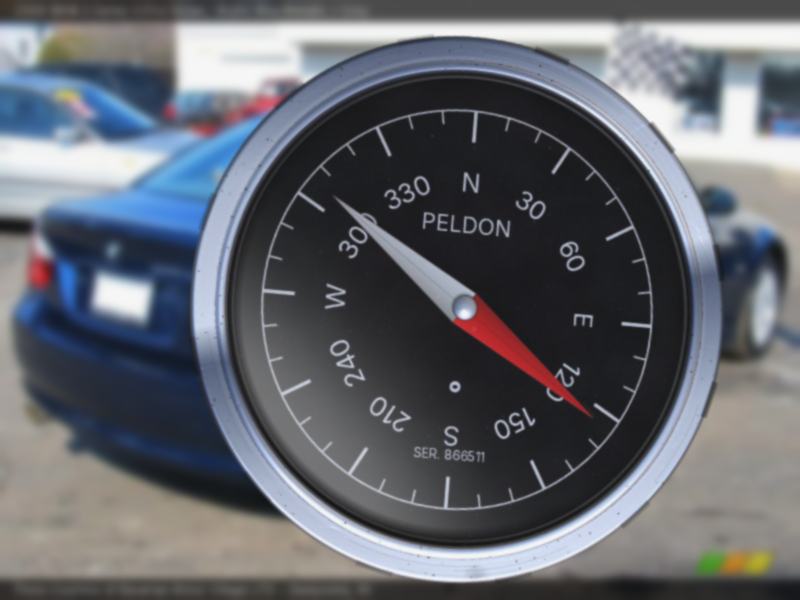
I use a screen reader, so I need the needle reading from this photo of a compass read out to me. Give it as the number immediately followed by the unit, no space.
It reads 125°
